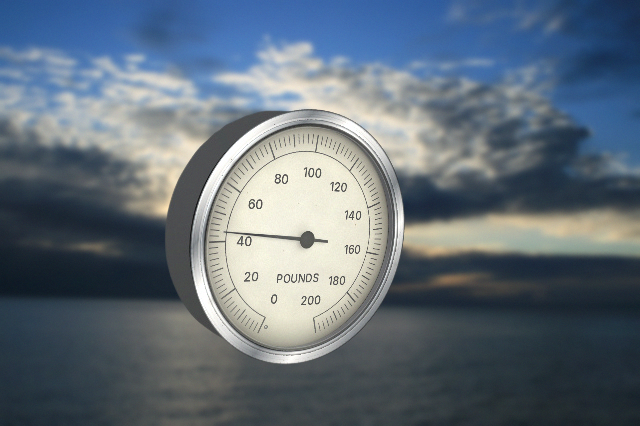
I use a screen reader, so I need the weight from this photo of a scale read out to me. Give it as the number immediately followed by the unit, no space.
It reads 44lb
